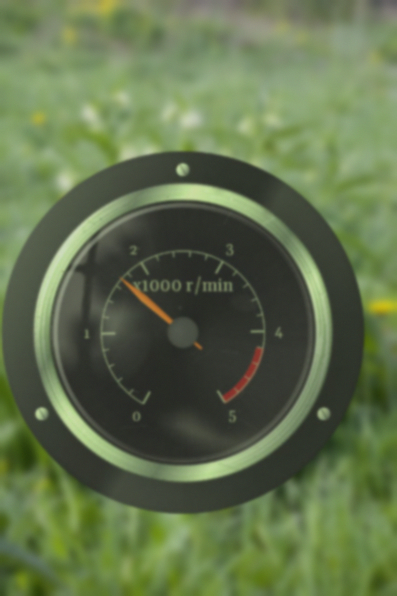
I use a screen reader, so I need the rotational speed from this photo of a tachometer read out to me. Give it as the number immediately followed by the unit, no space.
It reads 1700rpm
